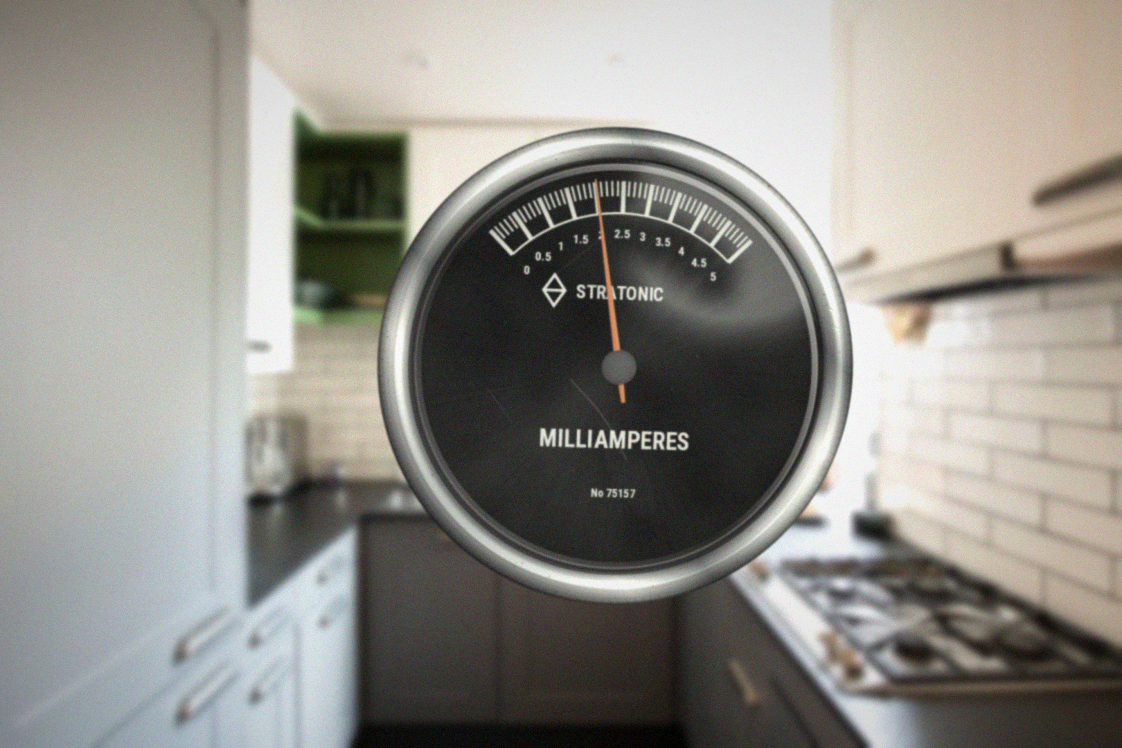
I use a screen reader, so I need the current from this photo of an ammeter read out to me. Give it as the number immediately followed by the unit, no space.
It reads 2mA
